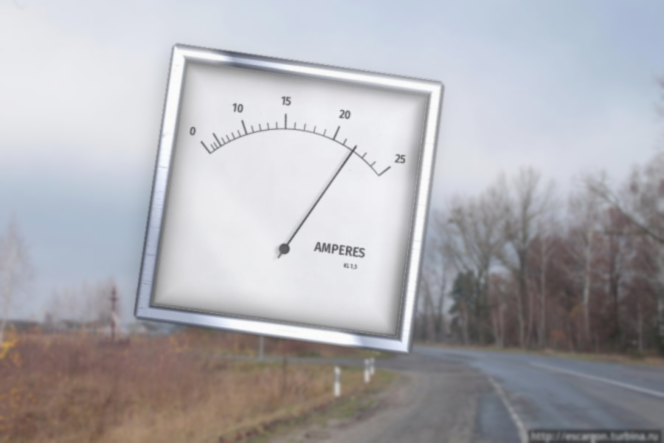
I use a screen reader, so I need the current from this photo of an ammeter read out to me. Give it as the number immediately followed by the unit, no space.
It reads 22A
